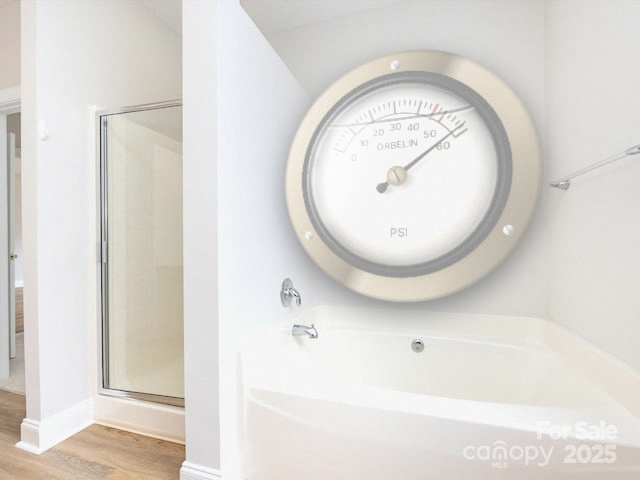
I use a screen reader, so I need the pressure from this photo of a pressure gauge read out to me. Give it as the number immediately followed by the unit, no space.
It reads 58psi
